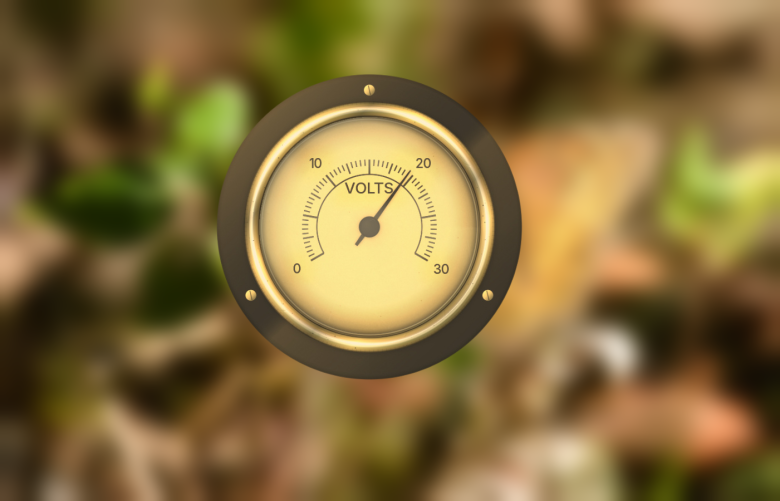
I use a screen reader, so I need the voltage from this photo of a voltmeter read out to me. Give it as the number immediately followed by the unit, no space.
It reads 19.5V
